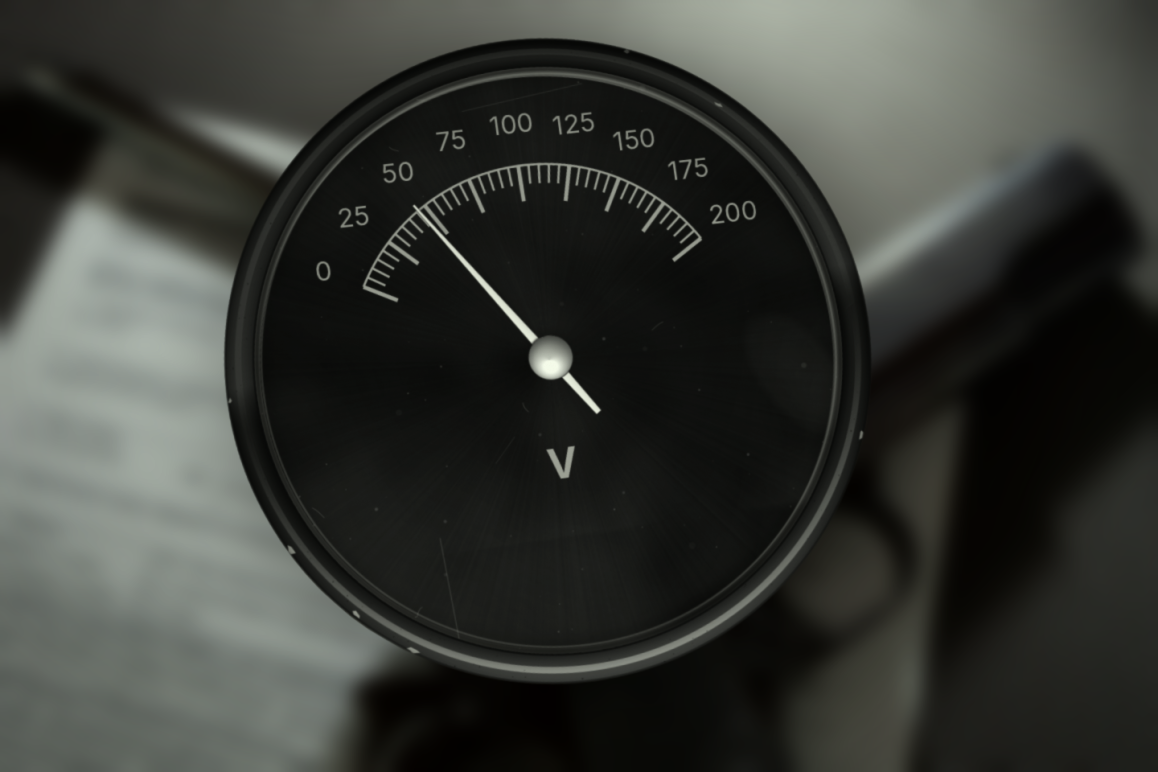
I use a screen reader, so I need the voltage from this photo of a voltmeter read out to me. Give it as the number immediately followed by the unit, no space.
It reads 45V
